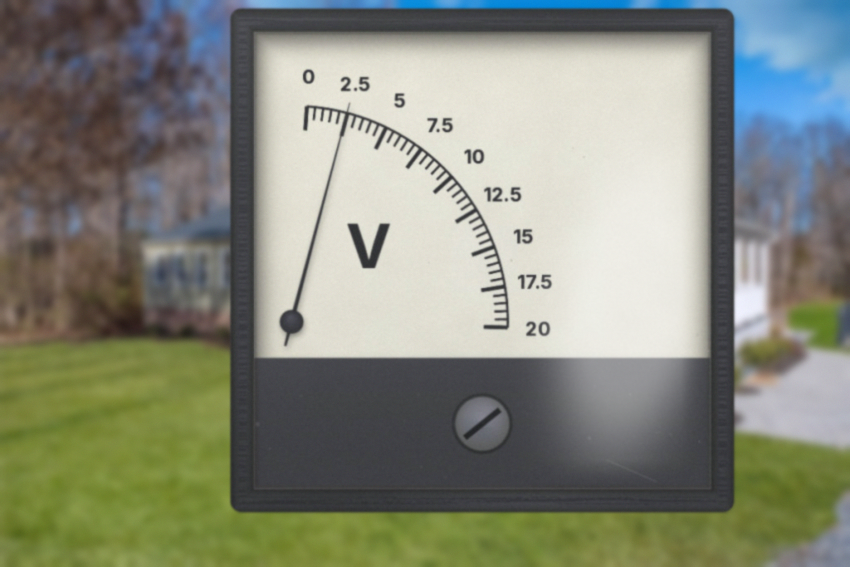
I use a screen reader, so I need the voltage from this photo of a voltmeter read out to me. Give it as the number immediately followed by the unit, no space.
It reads 2.5V
